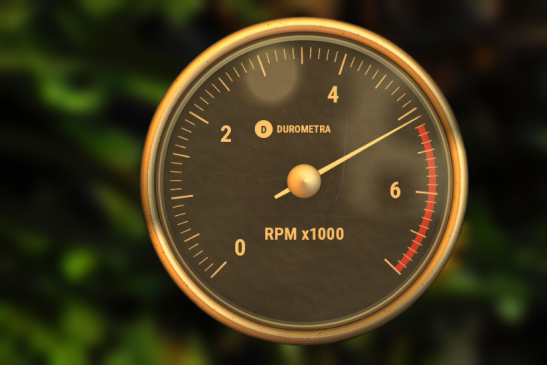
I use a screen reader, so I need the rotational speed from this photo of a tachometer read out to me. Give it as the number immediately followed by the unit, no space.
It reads 5100rpm
